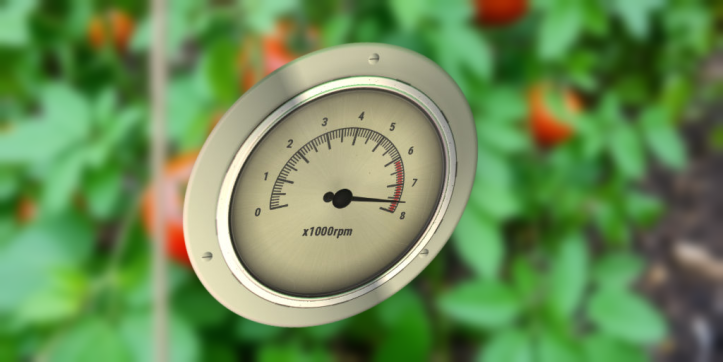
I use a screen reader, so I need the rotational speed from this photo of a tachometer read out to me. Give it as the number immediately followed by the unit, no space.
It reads 7500rpm
